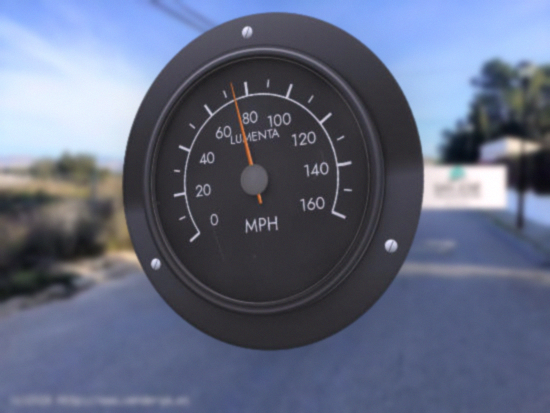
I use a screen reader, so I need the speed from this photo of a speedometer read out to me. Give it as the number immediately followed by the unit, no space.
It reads 75mph
